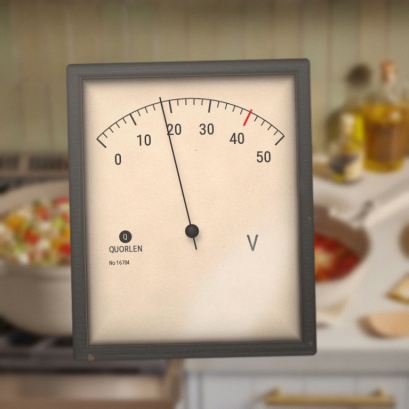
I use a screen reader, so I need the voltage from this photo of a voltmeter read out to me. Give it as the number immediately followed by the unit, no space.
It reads 18V
